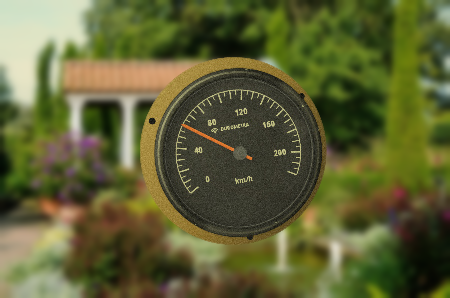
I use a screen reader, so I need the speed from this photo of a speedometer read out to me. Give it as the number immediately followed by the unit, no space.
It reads 60km/h
